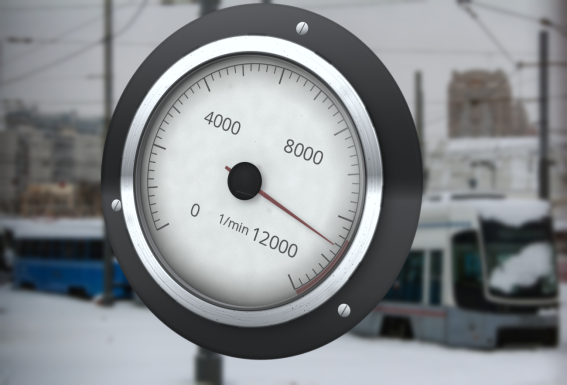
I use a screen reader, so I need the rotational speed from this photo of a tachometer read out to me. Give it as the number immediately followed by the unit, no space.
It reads 10600rpm
